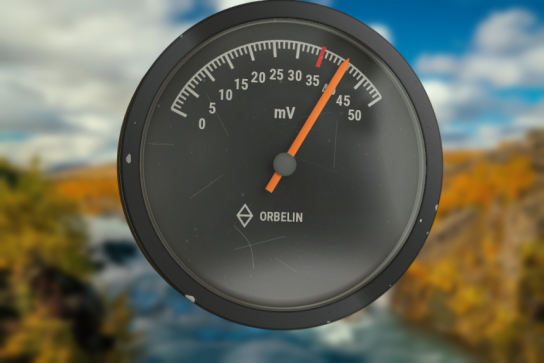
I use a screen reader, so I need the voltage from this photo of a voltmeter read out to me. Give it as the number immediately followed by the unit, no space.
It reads 40mV
